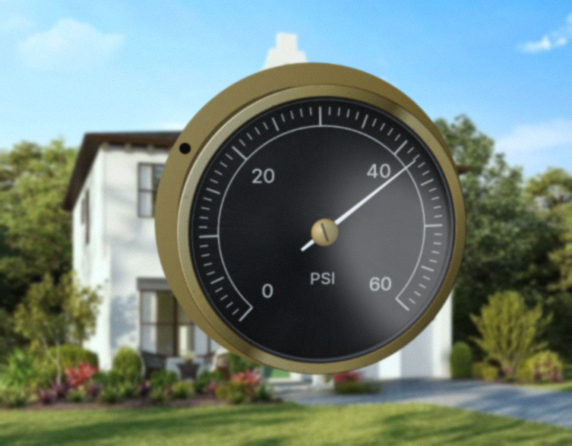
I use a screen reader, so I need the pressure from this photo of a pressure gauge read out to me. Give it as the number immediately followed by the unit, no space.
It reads 42psi
